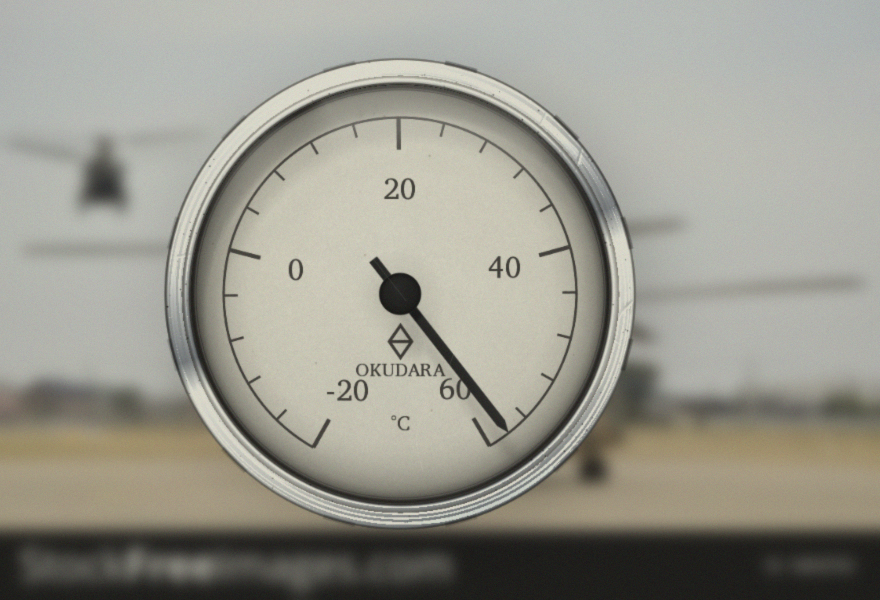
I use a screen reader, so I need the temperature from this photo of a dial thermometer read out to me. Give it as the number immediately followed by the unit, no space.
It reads 58°C
